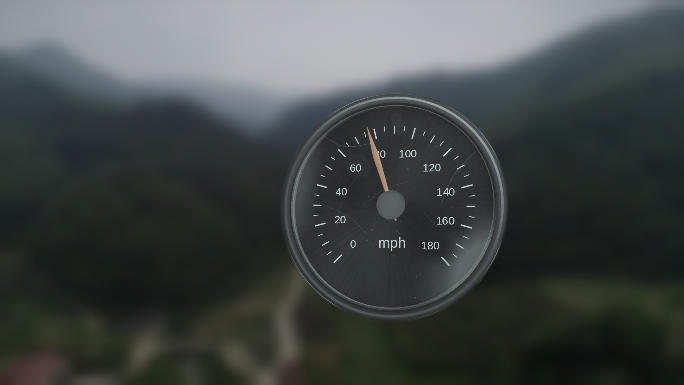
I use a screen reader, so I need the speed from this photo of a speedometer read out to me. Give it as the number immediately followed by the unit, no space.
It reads 77.5mph
